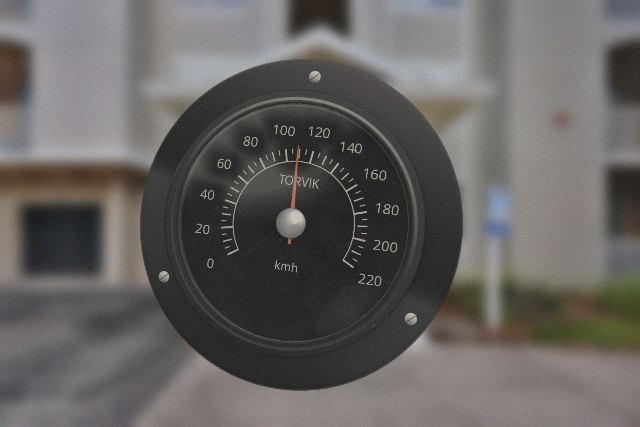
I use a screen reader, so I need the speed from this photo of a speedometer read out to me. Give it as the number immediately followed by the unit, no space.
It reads 110km/h
